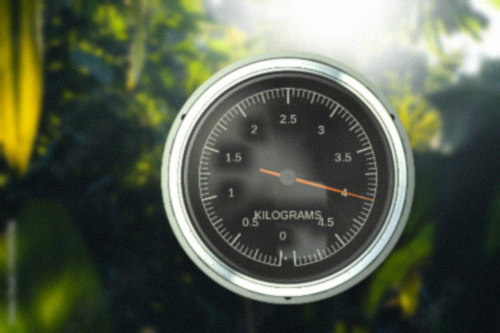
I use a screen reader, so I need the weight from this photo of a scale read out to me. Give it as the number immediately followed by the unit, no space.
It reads 4kg
